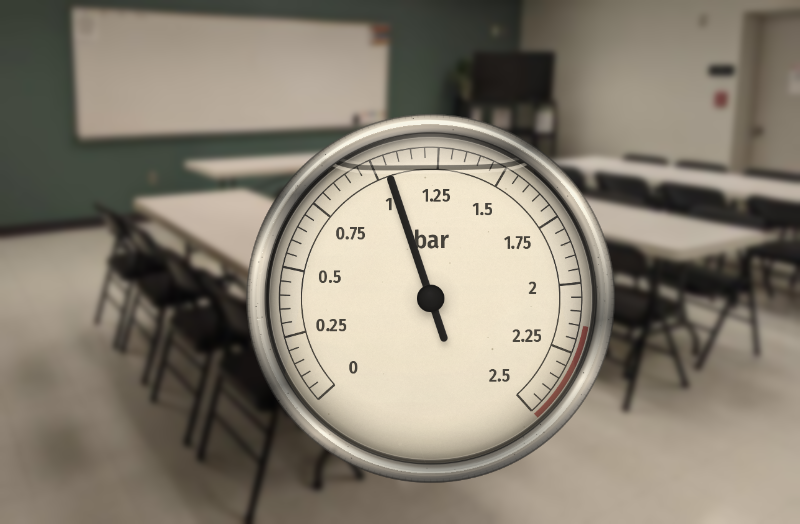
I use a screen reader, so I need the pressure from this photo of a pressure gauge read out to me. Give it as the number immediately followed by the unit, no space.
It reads 1.05bar
